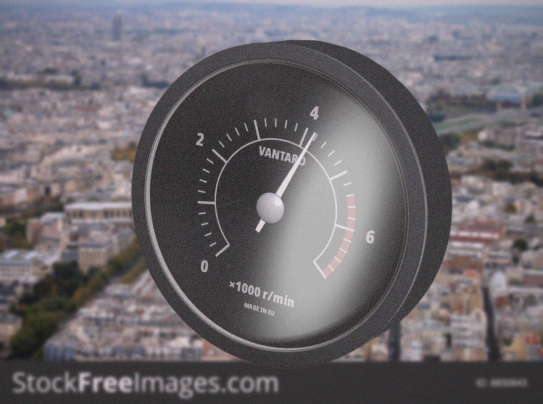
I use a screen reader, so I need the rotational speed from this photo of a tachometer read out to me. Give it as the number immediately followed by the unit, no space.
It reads 4200rpm
